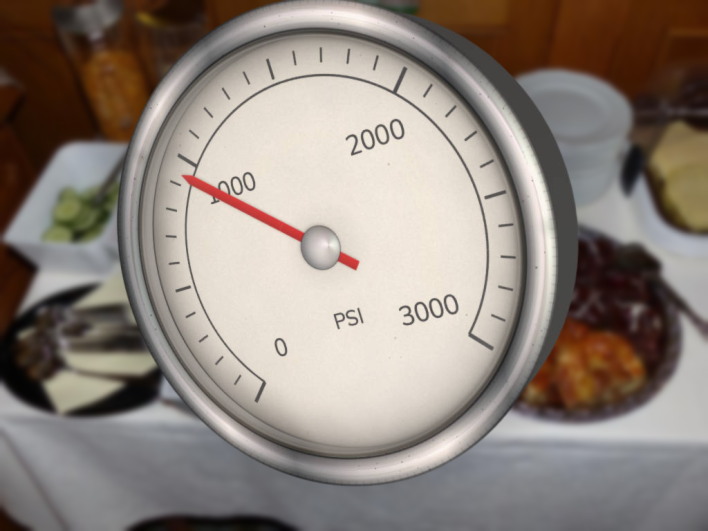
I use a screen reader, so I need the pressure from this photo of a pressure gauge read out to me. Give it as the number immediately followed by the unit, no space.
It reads 950psi
